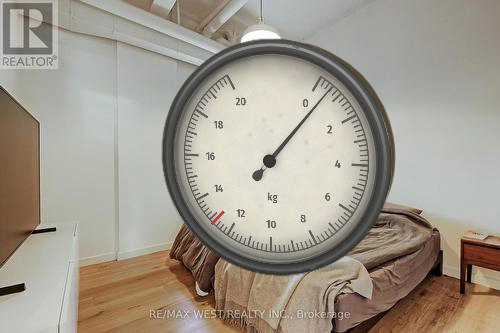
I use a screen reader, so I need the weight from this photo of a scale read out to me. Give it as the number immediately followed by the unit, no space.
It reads 0.6kg
